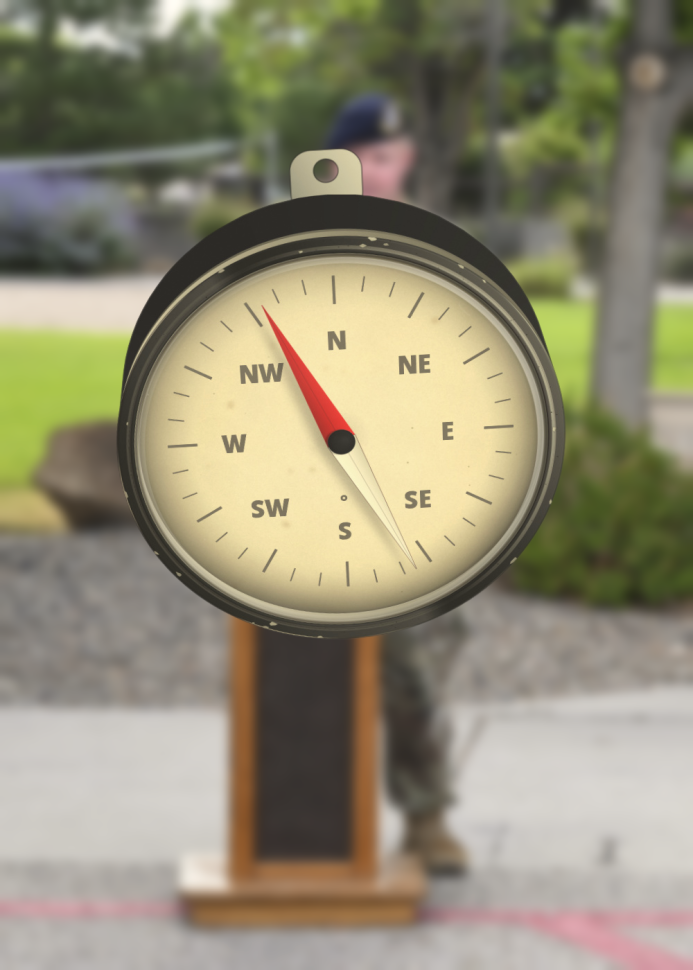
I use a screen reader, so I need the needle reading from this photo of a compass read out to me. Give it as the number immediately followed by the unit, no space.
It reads 335°
